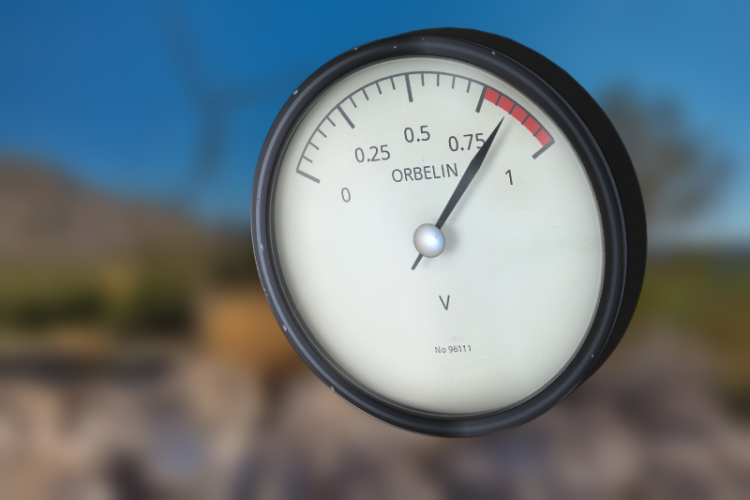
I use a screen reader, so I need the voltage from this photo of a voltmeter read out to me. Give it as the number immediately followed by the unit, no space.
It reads 0.85V
